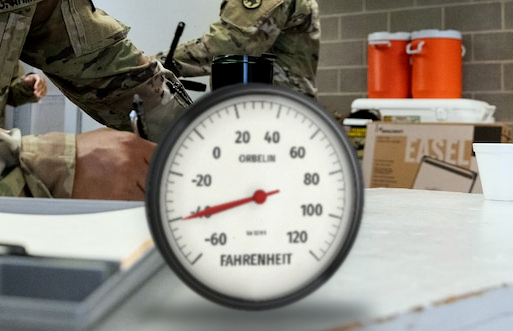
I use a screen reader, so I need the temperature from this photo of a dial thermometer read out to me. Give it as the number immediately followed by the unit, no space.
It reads -40°F
